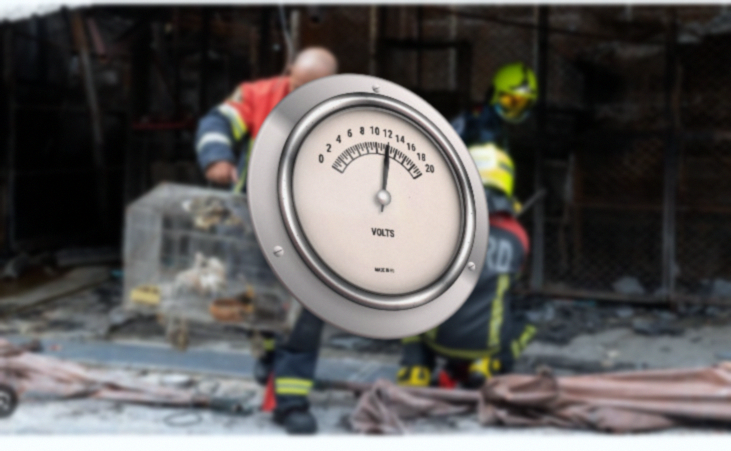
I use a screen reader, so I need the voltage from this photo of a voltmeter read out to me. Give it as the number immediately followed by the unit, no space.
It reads 12V
